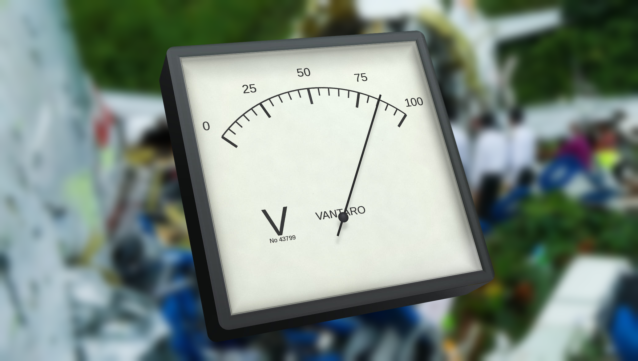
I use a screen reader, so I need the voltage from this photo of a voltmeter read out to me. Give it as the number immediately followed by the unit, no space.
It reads 85V
